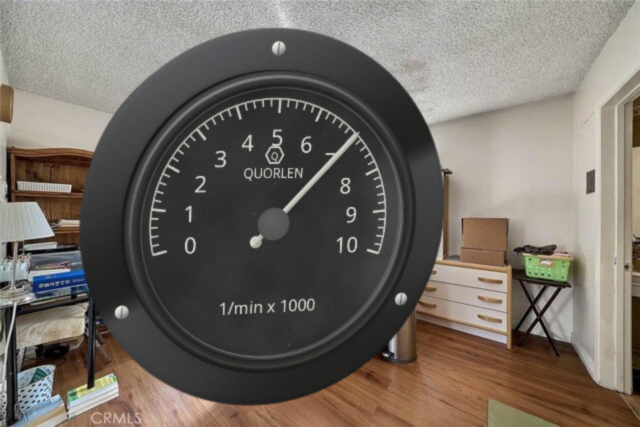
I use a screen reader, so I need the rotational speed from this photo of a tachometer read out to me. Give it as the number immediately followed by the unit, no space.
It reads 7000rpm
